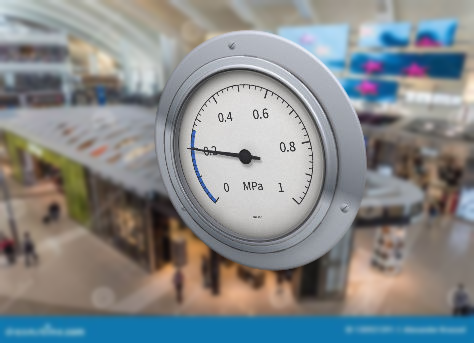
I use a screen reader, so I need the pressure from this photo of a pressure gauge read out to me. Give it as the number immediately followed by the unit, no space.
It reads 0.2MPa
